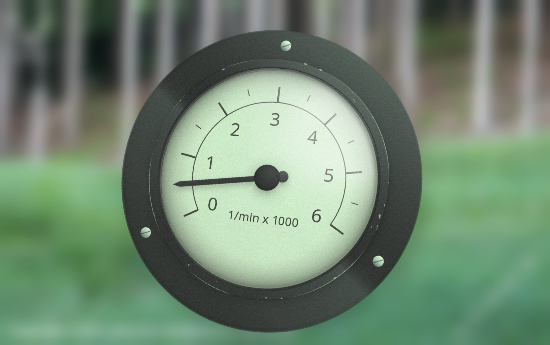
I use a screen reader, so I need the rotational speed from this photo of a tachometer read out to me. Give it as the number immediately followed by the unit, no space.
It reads 500rpm
